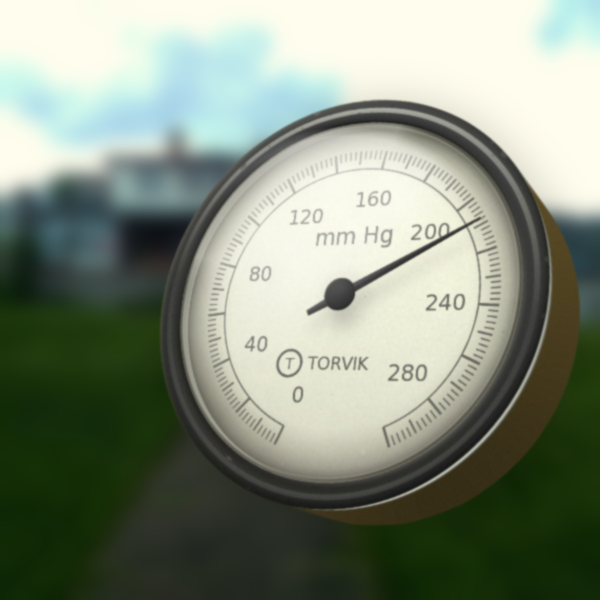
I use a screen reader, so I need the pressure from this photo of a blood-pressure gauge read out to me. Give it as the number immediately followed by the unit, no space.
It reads 210mmHg
